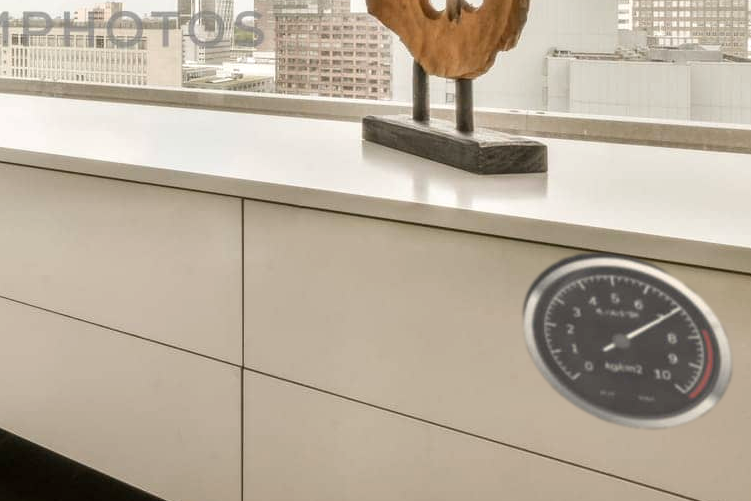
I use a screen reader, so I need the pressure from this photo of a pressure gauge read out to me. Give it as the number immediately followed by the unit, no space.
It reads 7kg/cm²
